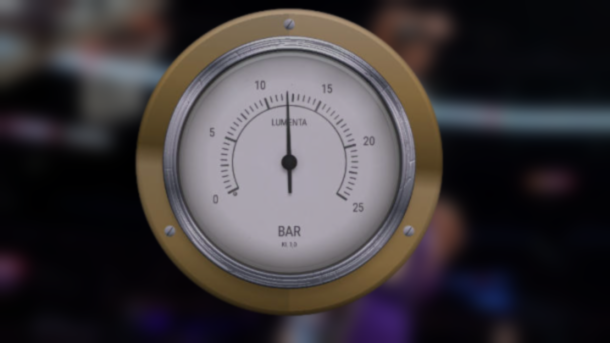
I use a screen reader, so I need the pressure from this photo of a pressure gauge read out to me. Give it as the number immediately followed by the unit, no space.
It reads 12bar
